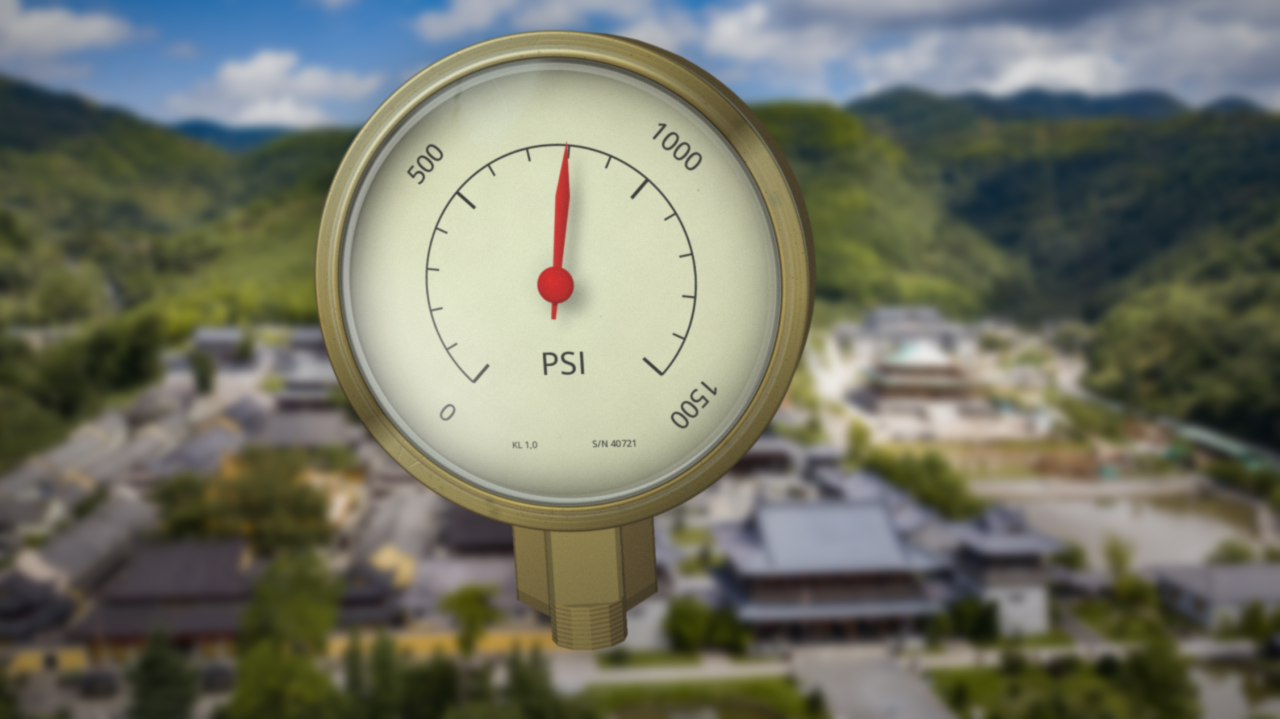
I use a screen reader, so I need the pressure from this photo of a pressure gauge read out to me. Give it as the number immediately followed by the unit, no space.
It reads 800psi
